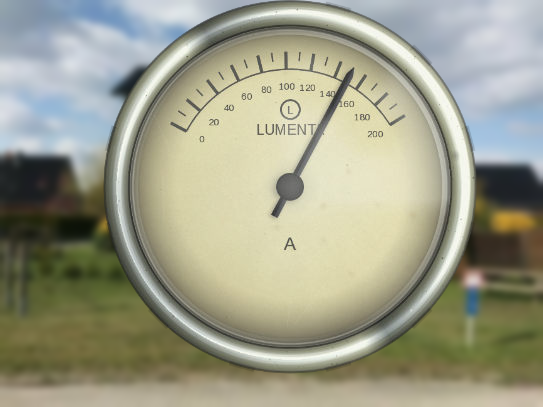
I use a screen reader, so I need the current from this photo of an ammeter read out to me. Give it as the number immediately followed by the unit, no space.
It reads 150A
